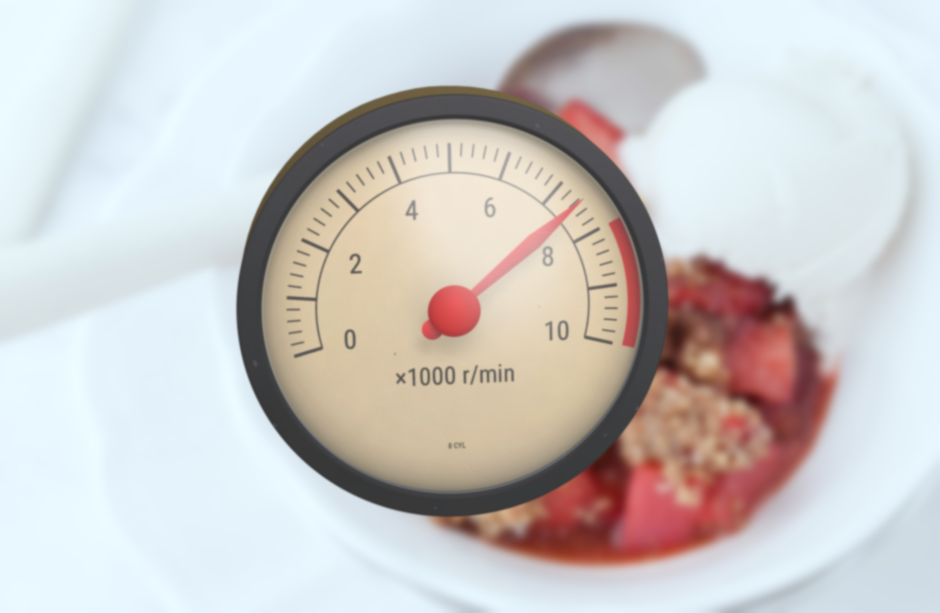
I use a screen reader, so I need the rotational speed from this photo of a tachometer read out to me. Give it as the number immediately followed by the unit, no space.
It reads 7400rpm
